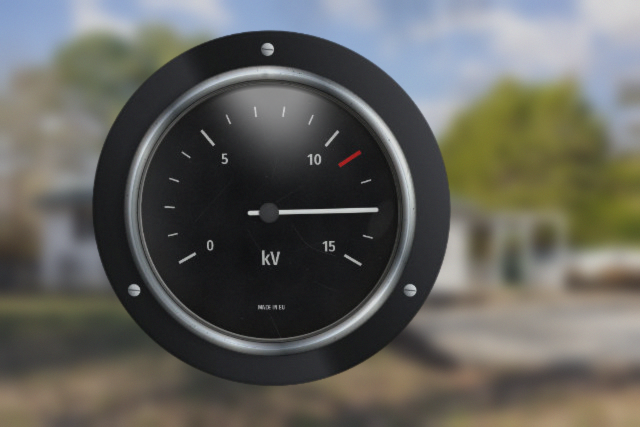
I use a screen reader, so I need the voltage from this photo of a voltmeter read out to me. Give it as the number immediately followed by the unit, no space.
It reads 13kV
